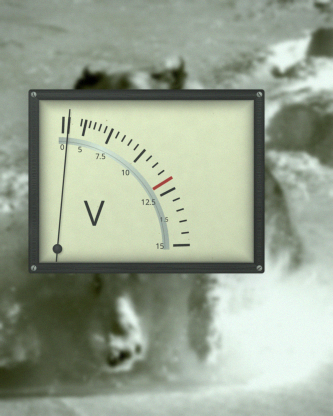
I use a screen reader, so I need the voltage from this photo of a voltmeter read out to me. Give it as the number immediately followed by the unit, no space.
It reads 2.5V
